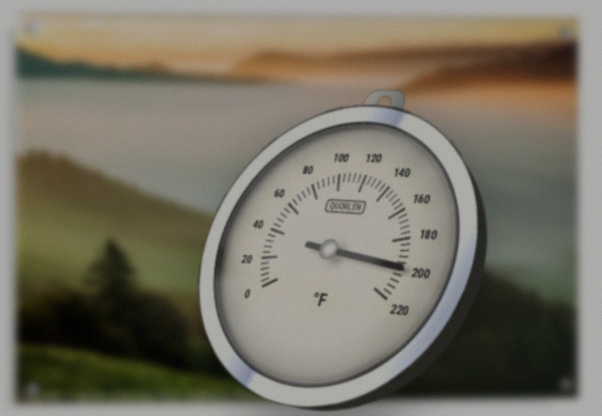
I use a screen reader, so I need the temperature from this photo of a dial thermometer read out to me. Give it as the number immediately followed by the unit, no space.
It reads 200°F
